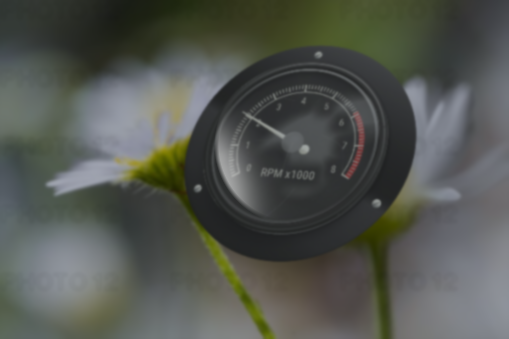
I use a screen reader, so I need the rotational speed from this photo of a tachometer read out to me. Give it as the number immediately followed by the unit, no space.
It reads 2000rpm
